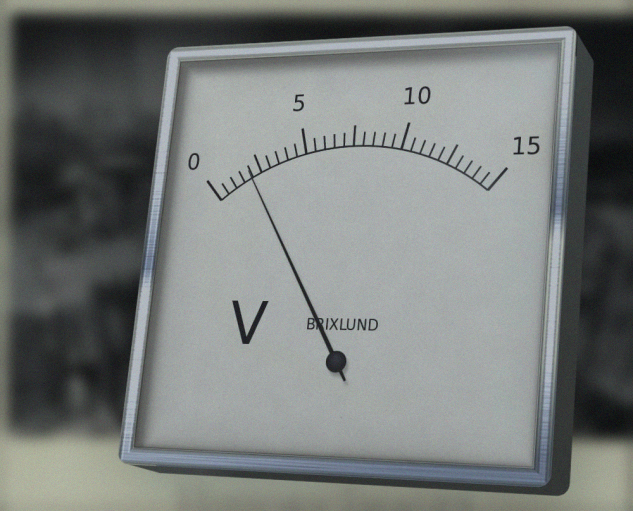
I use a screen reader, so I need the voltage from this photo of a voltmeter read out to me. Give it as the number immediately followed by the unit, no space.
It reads 2V
